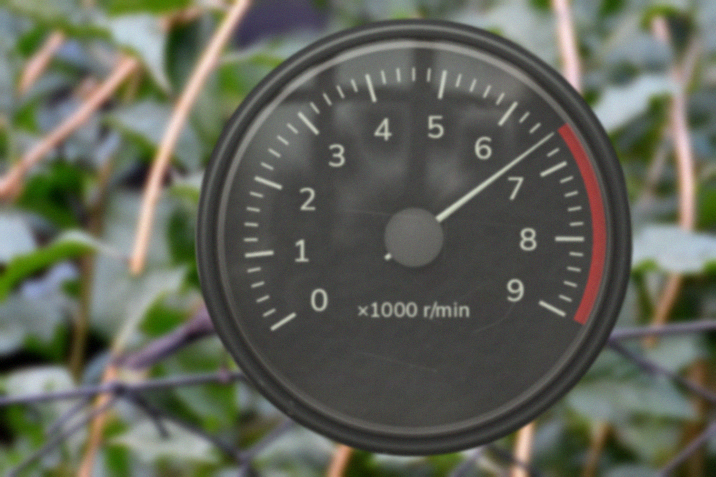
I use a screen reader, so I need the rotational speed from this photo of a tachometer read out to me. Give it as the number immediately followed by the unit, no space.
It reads 6600rpm
